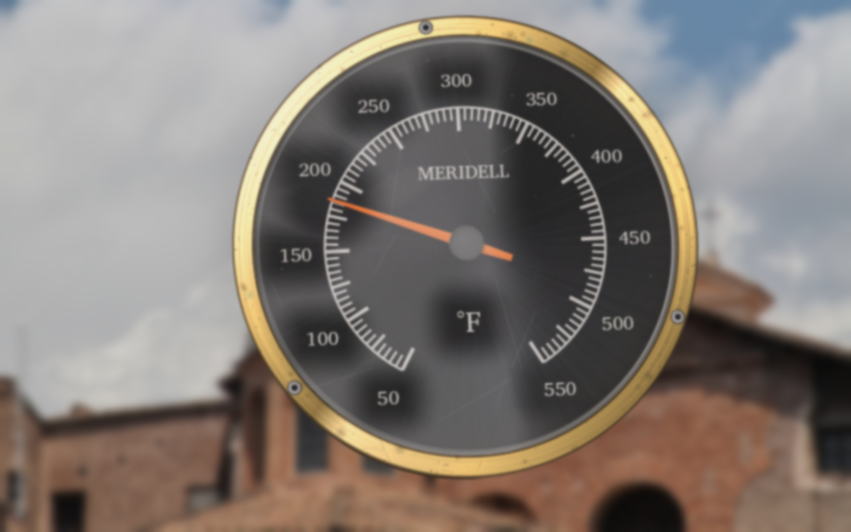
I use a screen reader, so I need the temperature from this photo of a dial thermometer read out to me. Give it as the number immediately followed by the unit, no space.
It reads 185°F
